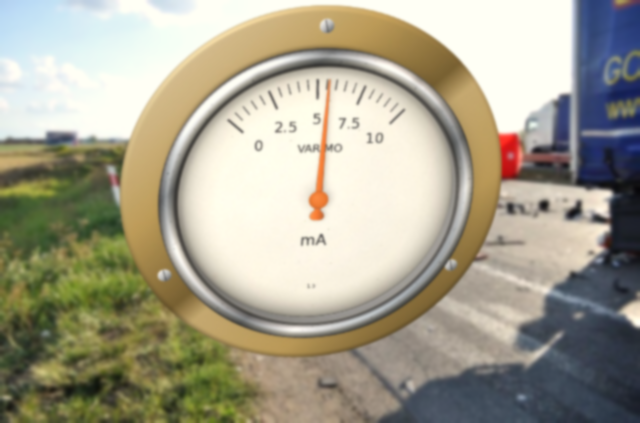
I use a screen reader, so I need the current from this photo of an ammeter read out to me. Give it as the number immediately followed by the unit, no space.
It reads 5.5mA
